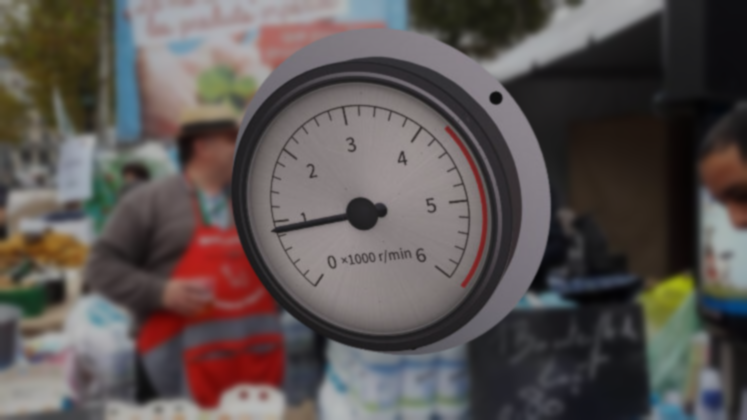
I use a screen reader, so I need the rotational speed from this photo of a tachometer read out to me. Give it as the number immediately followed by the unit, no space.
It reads 900rpm
